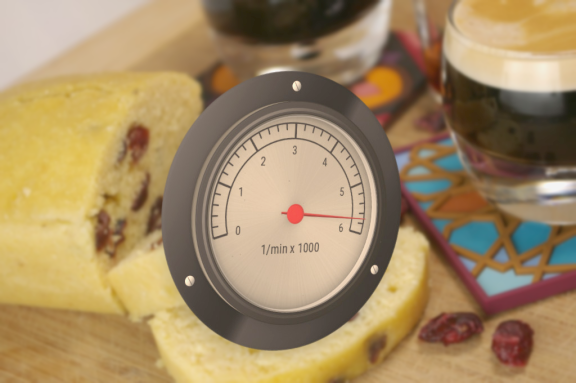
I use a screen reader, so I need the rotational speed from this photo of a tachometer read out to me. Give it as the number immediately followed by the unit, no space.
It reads 5700rpm
